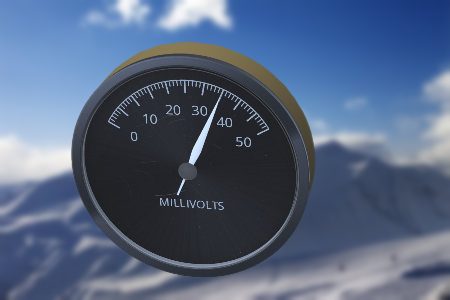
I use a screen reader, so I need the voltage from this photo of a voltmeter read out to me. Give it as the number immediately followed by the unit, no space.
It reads 35mV
